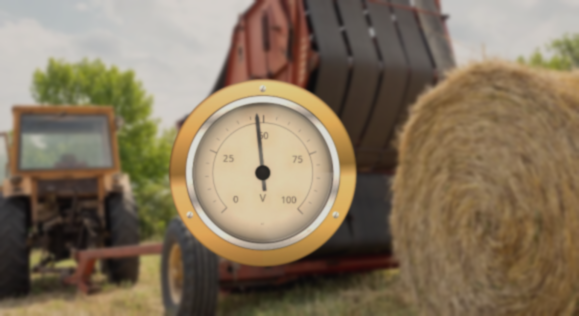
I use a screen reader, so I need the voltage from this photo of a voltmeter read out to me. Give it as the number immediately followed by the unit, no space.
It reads 47.5V
